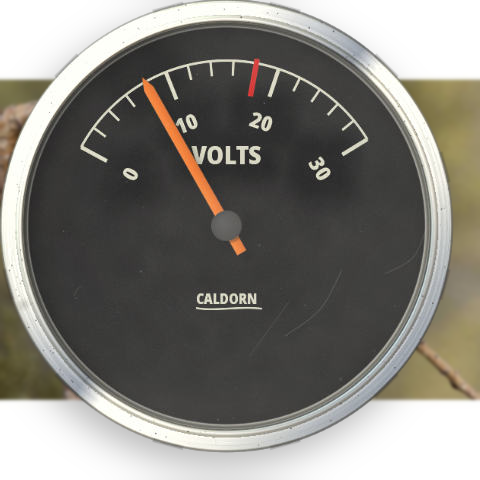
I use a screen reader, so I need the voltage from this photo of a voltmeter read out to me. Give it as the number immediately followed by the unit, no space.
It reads 8V
